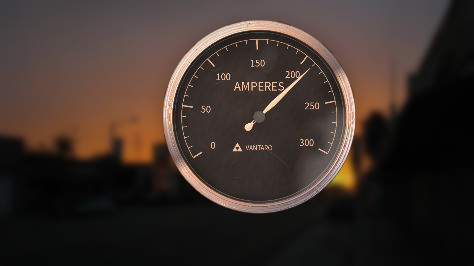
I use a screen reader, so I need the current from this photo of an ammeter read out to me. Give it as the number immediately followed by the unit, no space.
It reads 210A
